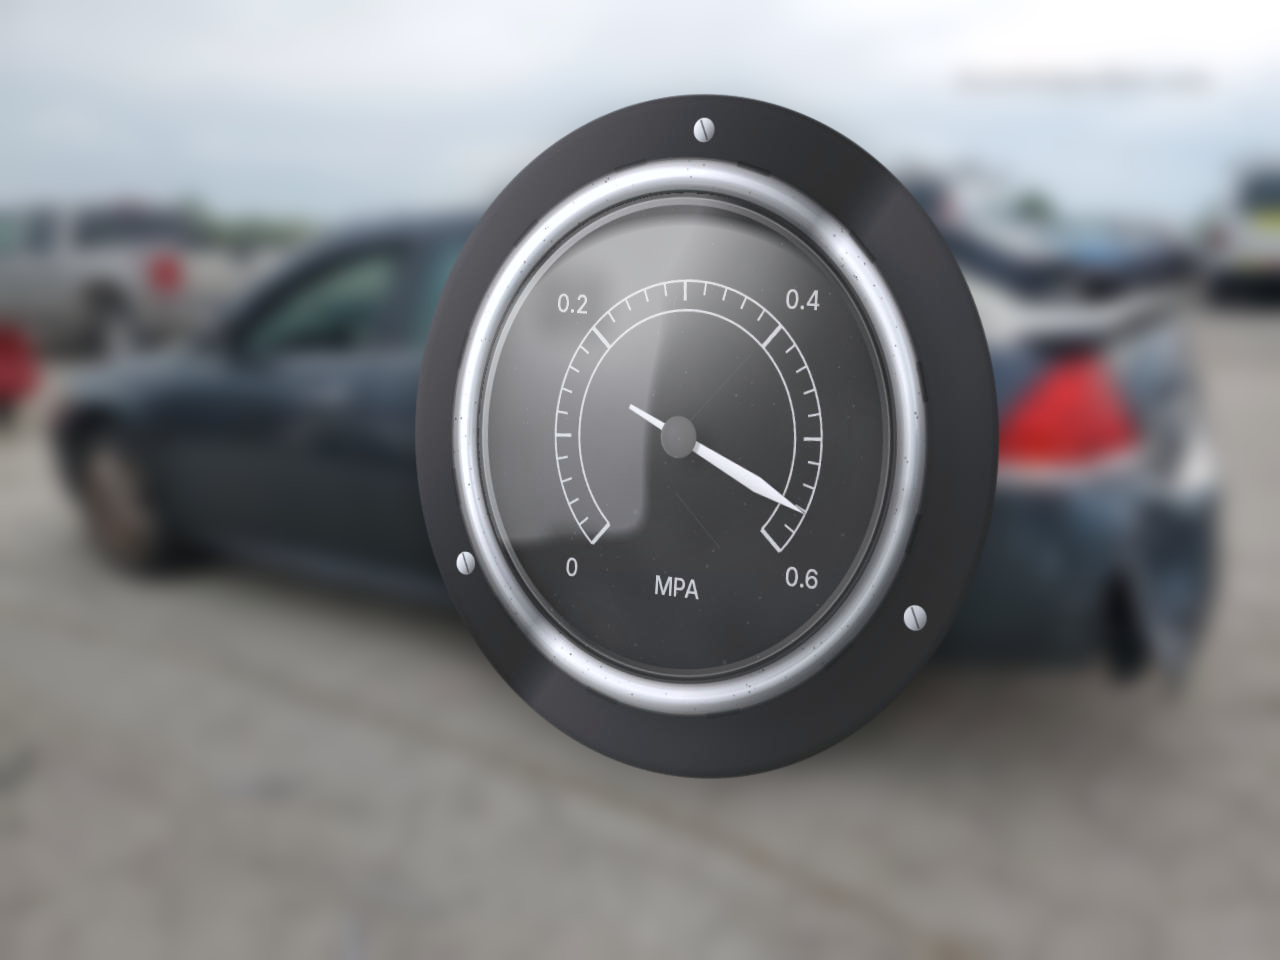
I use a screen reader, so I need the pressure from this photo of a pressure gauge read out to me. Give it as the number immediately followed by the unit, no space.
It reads 0.56MPa
